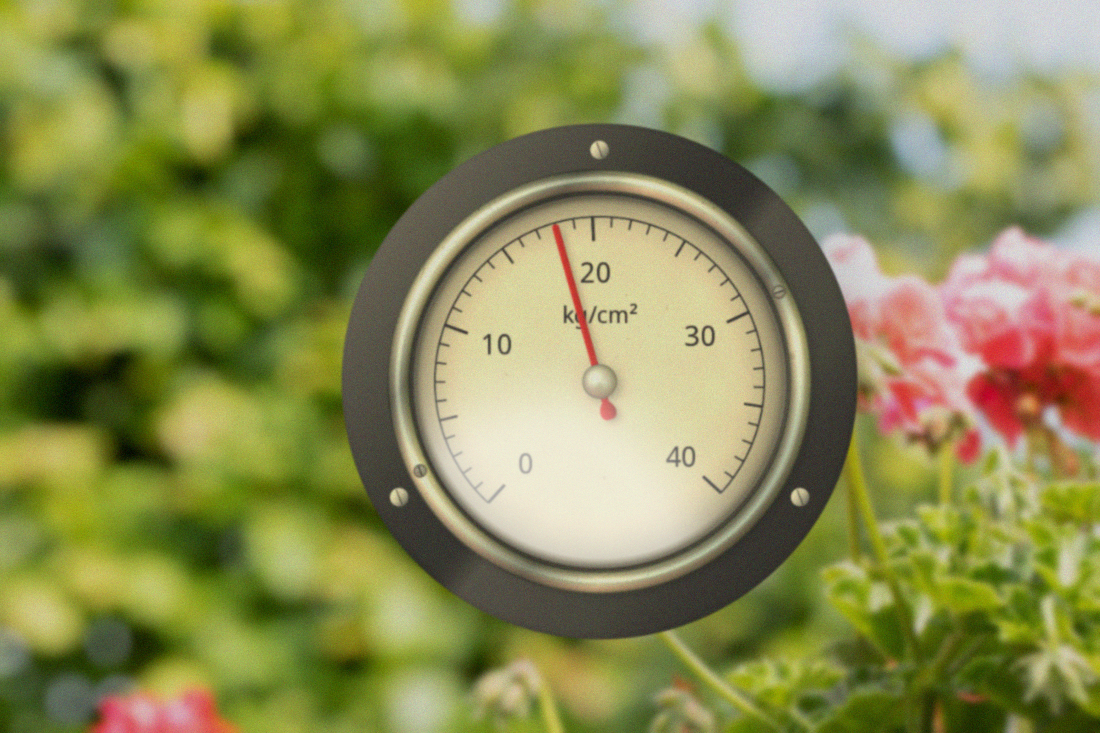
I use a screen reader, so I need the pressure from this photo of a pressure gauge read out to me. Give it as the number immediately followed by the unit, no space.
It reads 18kg/cm²
